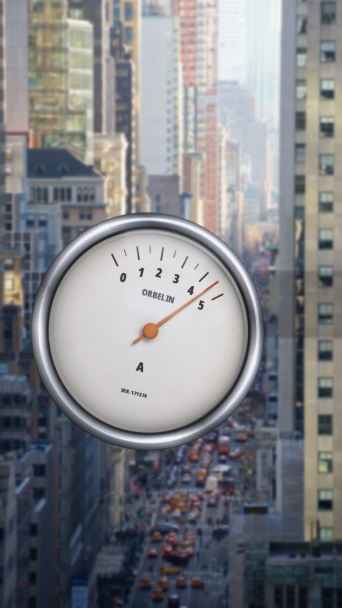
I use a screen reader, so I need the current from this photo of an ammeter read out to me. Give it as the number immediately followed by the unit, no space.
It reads 4.5A
